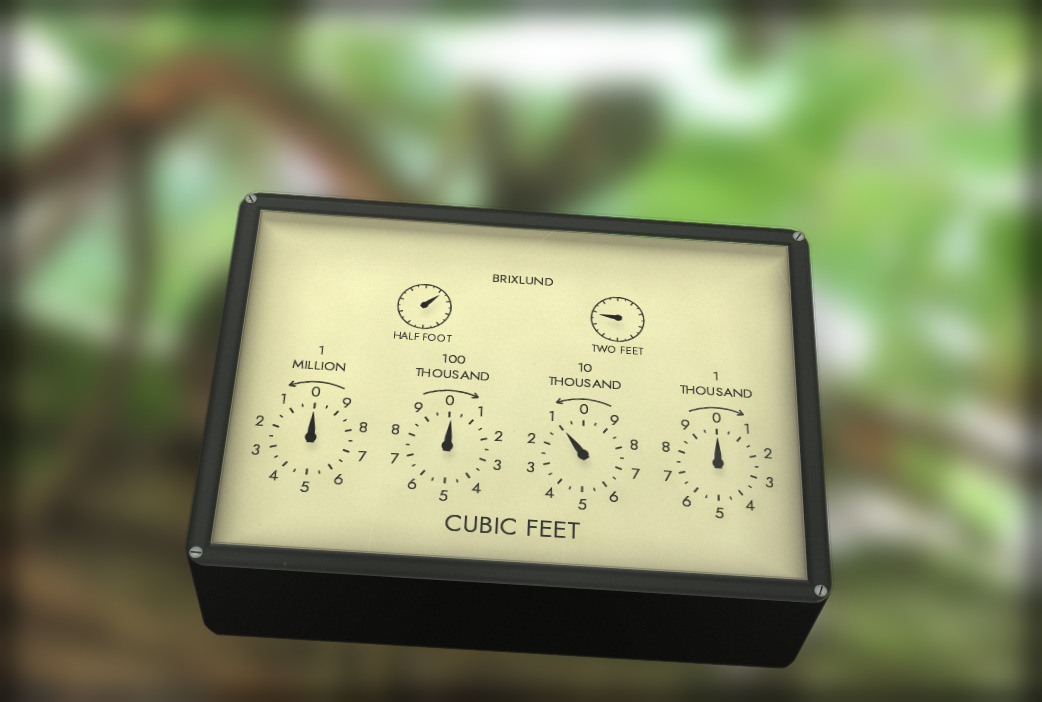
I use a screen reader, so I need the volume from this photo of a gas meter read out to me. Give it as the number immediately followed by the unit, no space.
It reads 1000ft³
